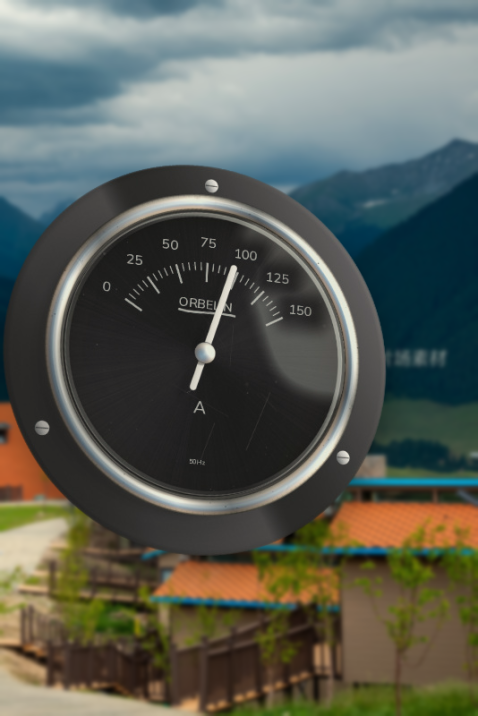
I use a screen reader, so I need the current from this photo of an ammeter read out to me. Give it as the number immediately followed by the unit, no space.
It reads 95A
